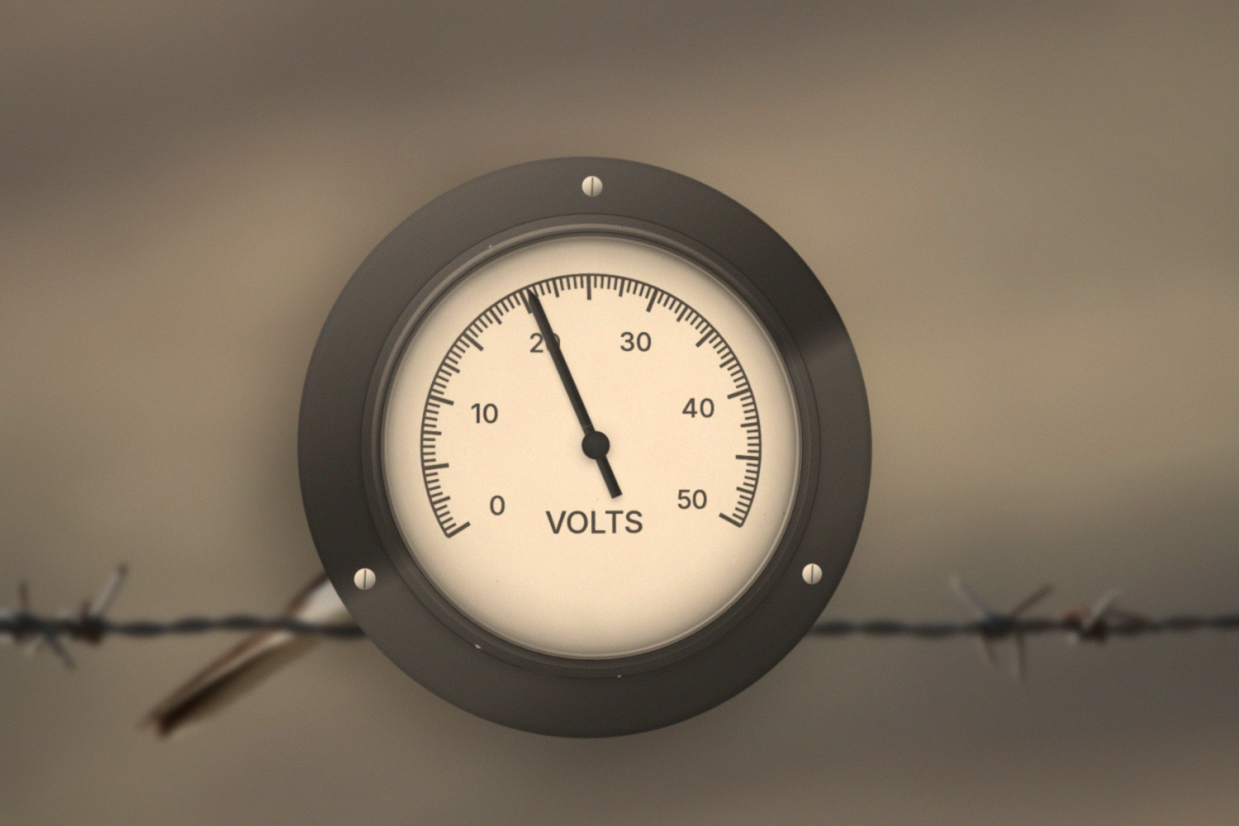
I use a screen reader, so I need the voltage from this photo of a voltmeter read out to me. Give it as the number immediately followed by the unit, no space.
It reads 20.5V
